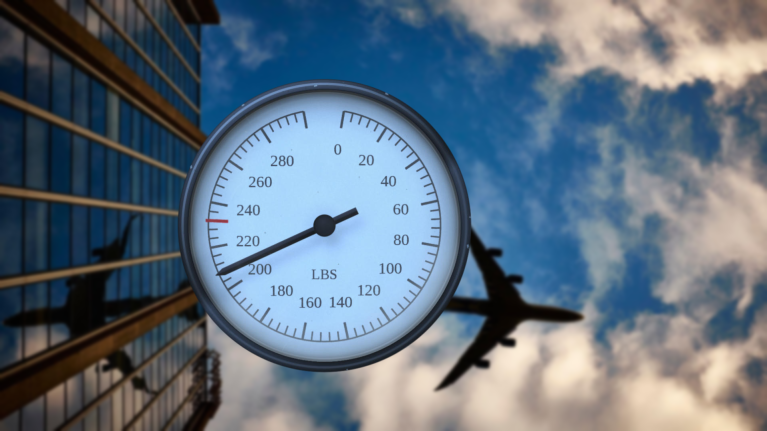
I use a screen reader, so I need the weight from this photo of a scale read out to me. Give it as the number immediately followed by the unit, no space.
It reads 208lb
